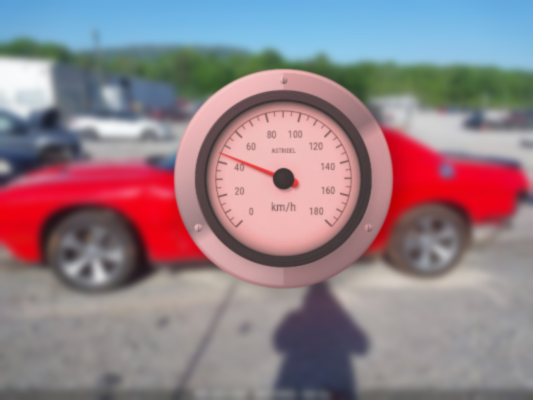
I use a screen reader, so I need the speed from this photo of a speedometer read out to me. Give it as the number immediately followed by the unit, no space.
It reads 45km/h
